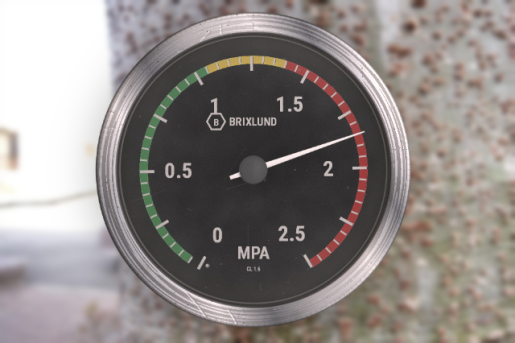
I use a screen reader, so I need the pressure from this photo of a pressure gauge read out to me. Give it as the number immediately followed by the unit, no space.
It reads 1.85MPa
